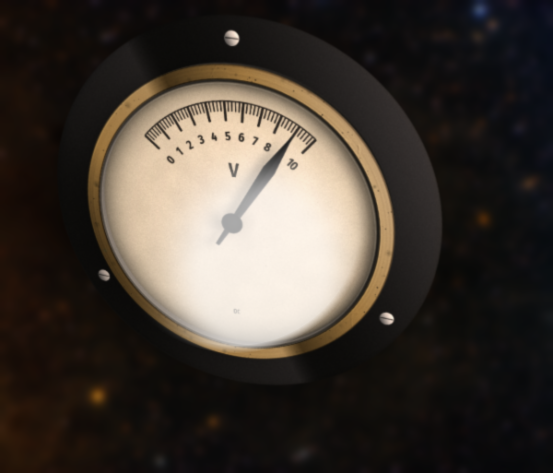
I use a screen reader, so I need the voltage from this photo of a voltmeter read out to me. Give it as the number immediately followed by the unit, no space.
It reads 9V
